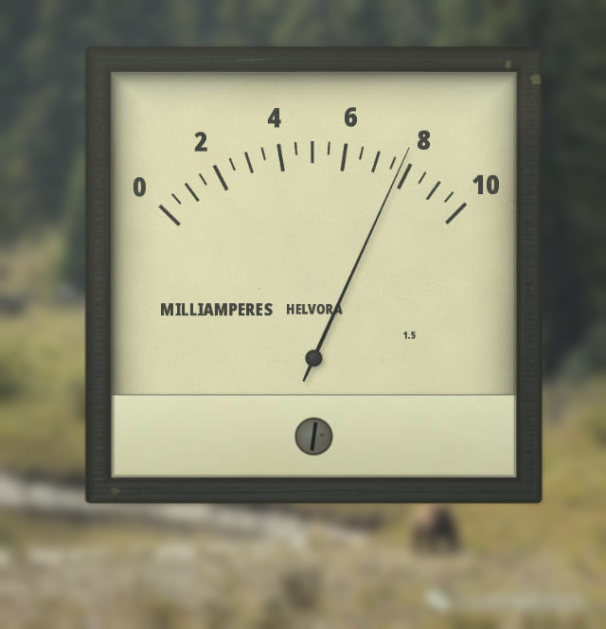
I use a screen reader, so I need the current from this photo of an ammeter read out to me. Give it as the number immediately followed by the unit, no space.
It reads 7.75mA
